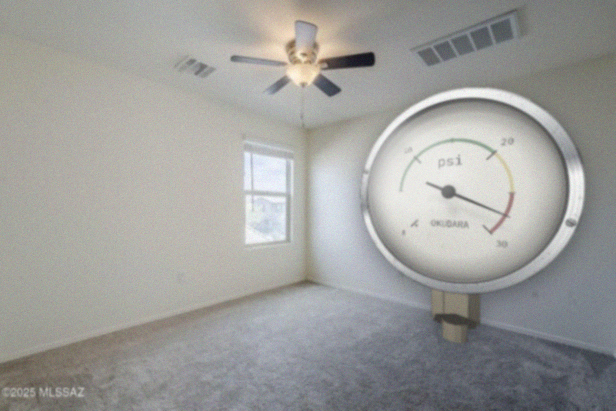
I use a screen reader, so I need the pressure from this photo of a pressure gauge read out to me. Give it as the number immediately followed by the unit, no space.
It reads 27.5psi
